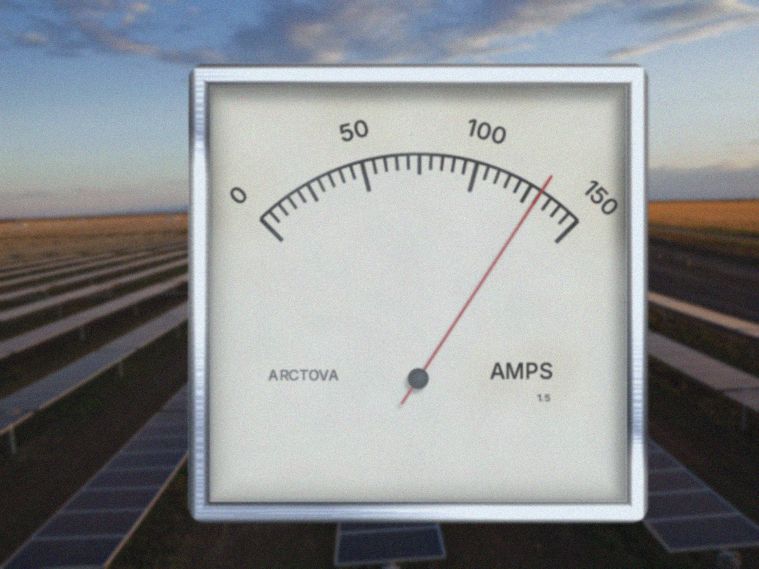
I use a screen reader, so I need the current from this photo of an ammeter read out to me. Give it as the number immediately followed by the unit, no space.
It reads 130A
